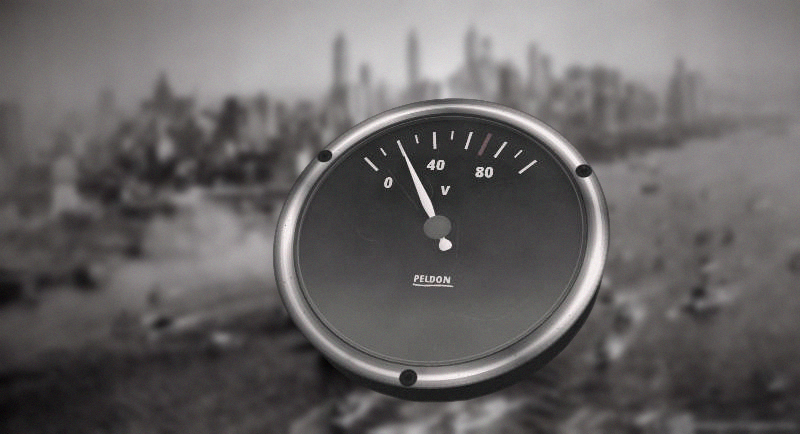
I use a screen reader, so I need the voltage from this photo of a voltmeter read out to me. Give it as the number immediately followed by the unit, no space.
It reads 20V
